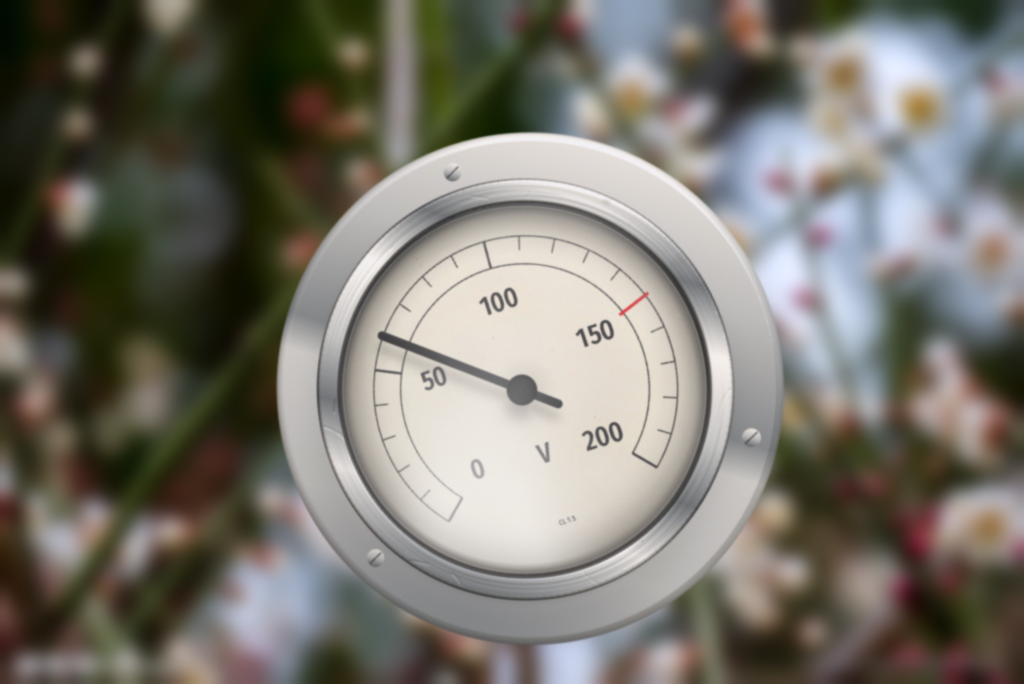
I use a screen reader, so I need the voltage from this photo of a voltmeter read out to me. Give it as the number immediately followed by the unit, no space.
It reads 60V
